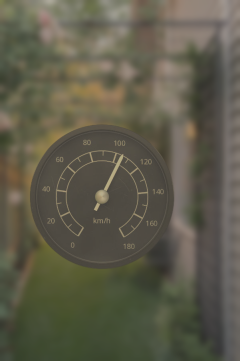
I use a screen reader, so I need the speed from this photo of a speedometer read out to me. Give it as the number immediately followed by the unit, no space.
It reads 105km/h
